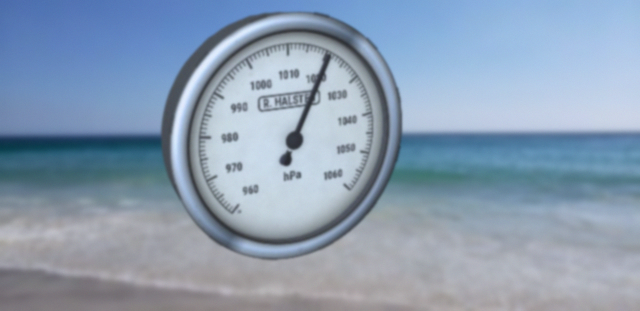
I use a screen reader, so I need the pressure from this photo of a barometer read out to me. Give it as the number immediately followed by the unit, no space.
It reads 1020hPa
